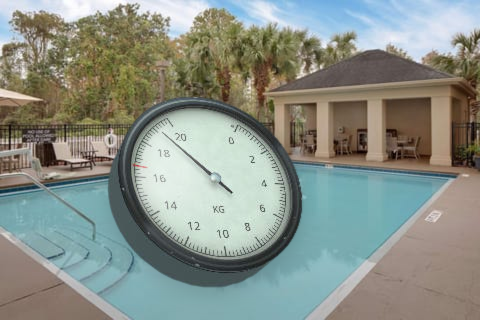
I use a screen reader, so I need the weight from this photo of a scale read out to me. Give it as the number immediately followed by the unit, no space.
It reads 19kg
